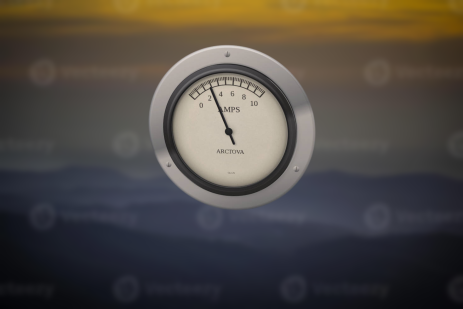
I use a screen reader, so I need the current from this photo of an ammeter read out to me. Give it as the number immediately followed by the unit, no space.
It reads 3A
